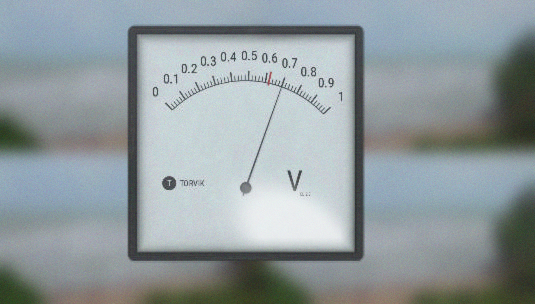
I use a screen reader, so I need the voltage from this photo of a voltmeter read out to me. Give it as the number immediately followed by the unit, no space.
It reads 0.7V
